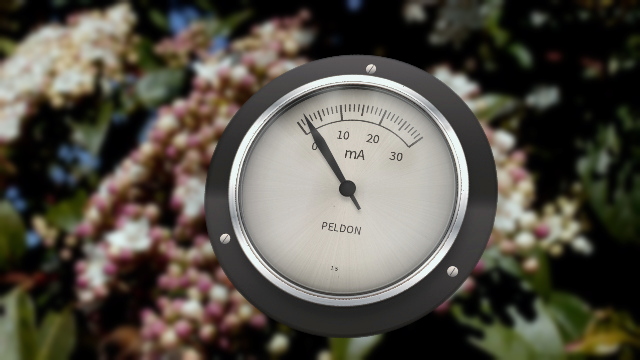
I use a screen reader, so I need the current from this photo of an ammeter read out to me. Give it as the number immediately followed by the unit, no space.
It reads 2mA
